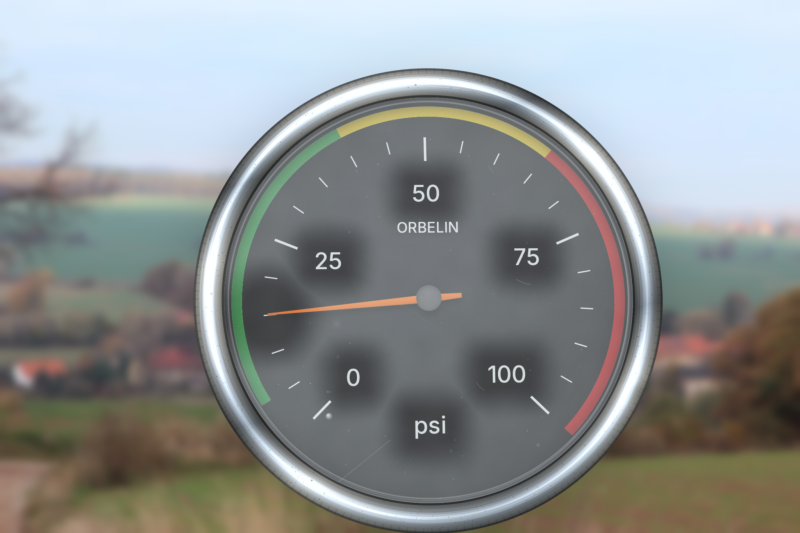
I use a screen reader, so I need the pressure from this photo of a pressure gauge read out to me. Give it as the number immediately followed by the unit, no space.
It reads 15psi
